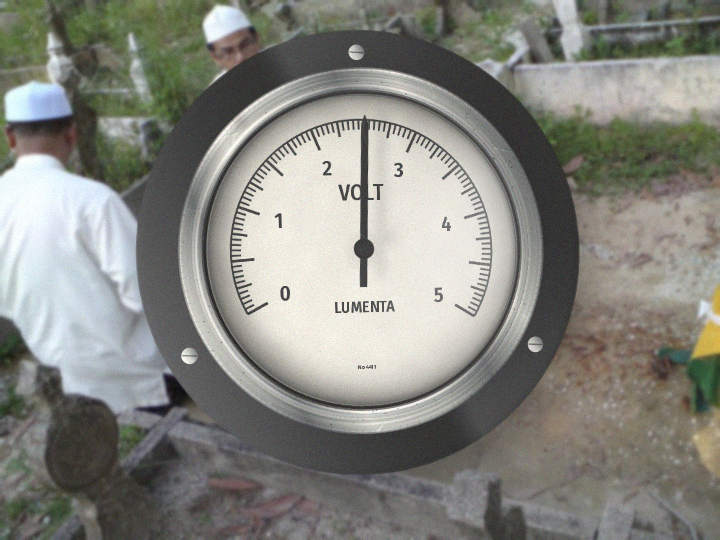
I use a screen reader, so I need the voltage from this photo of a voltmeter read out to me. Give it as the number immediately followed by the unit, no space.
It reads 2.5V
